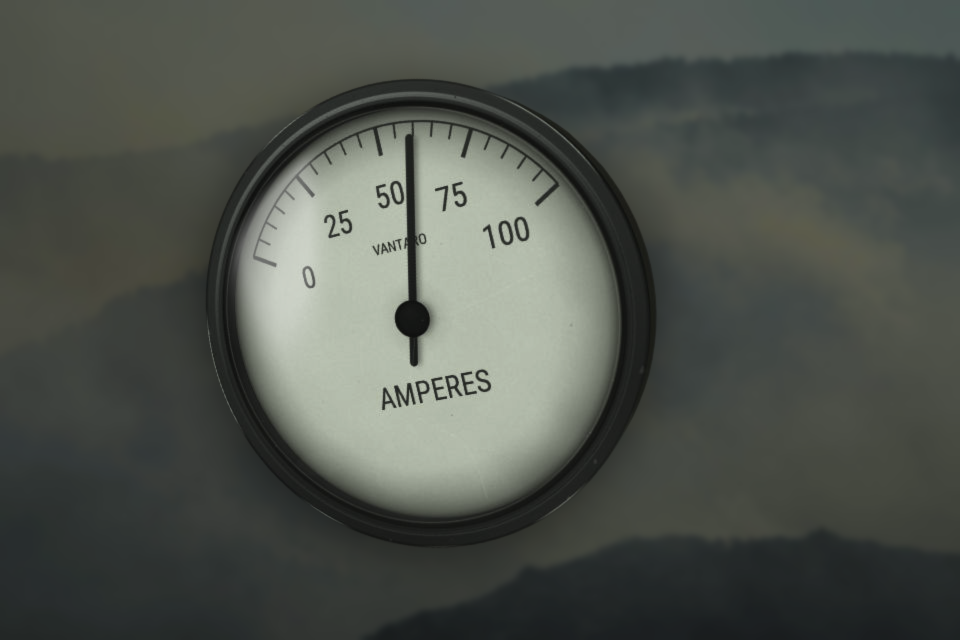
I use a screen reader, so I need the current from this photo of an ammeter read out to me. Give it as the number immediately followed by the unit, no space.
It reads 60A
